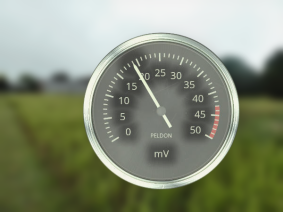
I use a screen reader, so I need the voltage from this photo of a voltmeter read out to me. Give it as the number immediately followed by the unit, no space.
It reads 19mV
